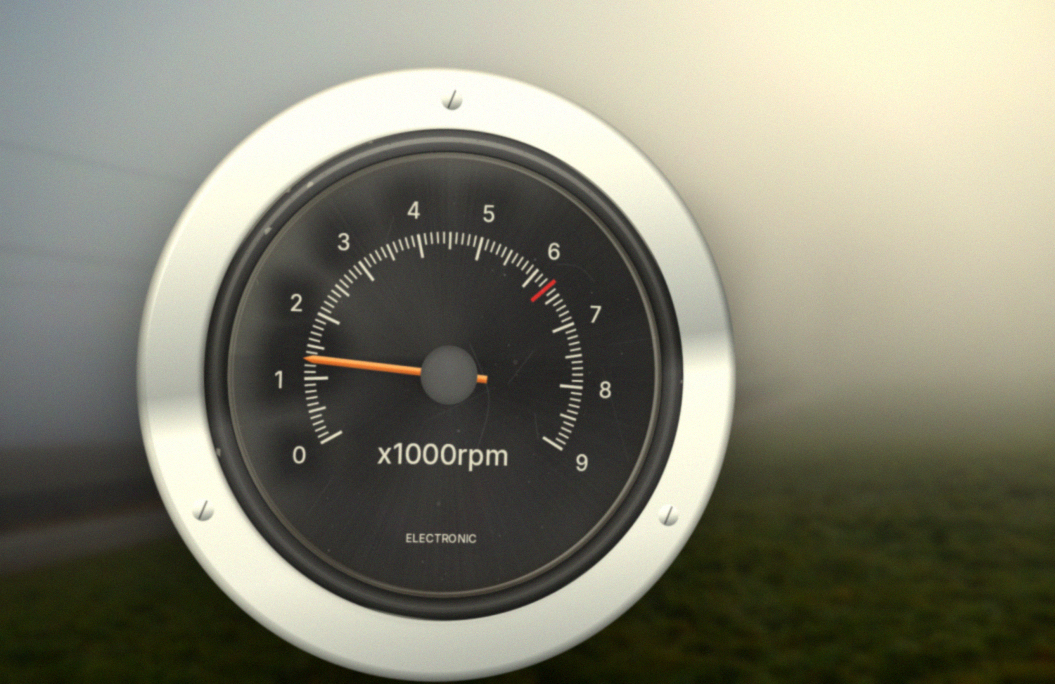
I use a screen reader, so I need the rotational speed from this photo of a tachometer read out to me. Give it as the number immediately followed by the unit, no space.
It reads 1300rpm
